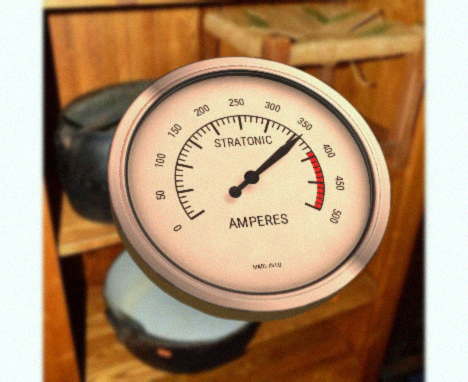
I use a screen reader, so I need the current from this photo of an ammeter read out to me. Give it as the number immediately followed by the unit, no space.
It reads 360A
